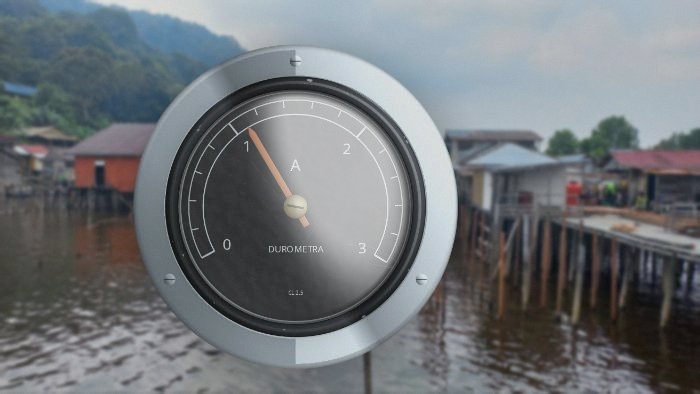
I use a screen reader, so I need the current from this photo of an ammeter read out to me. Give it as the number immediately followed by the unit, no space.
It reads 1.1A
